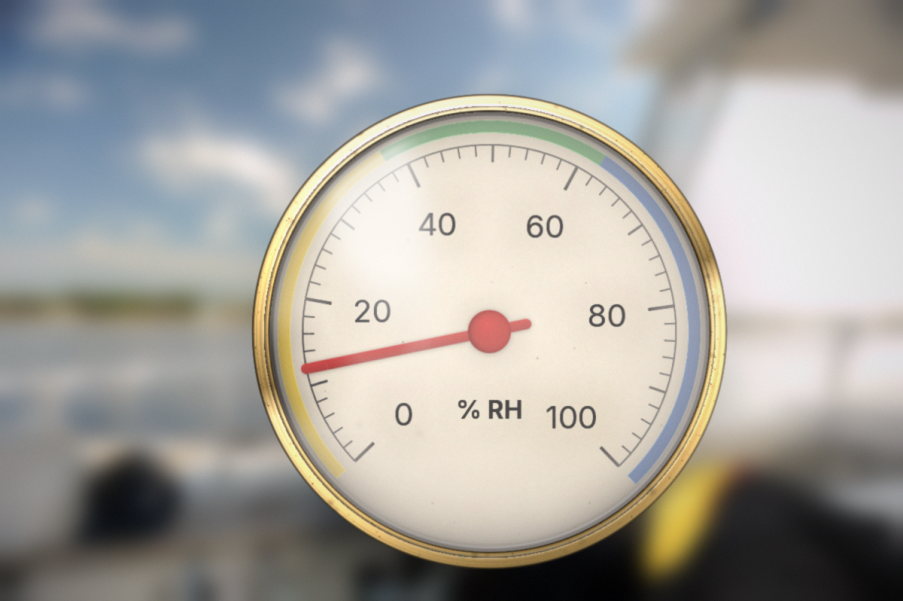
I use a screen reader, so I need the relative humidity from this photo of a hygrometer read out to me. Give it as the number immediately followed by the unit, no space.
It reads 12%
